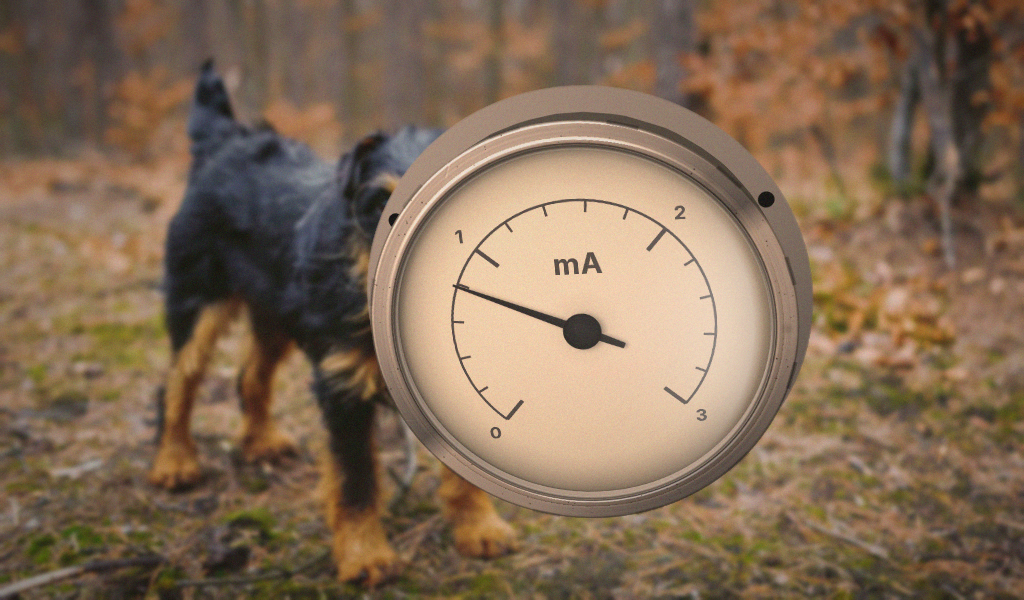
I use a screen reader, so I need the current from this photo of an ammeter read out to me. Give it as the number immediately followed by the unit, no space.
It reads 0.8mA
